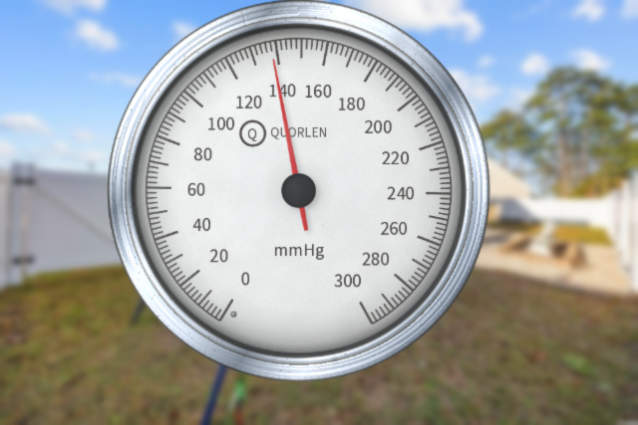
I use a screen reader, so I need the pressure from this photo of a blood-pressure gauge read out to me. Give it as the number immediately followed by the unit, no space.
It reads 138mmHg
